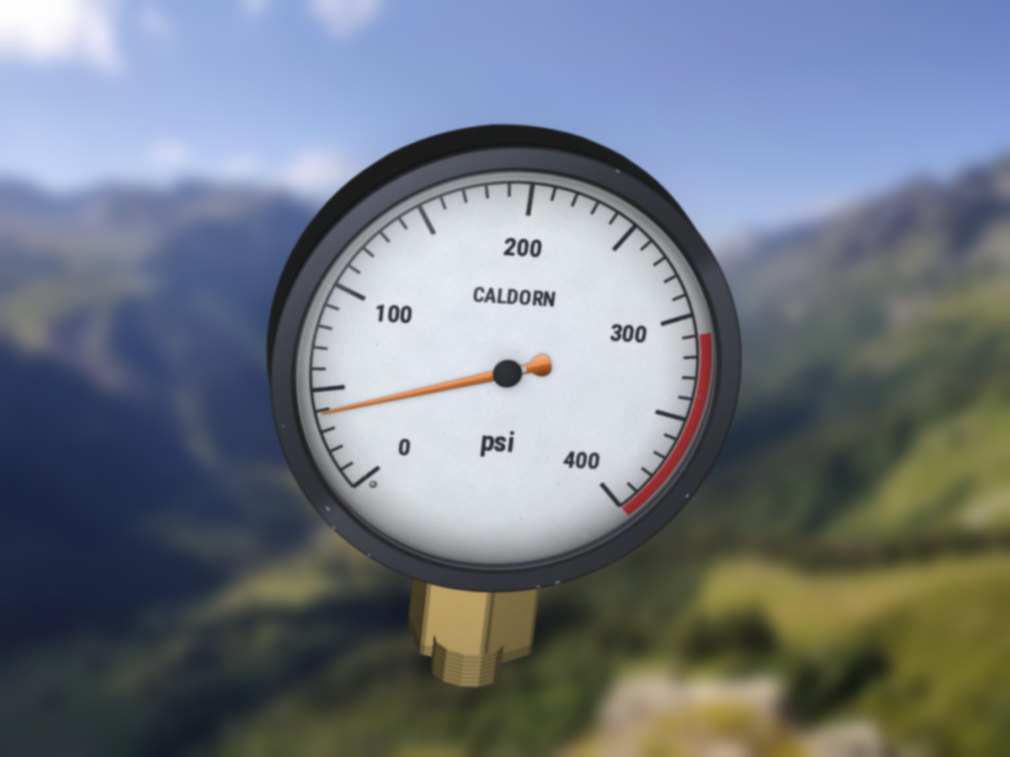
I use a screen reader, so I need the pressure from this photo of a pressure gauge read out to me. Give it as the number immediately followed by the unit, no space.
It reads 40psi
